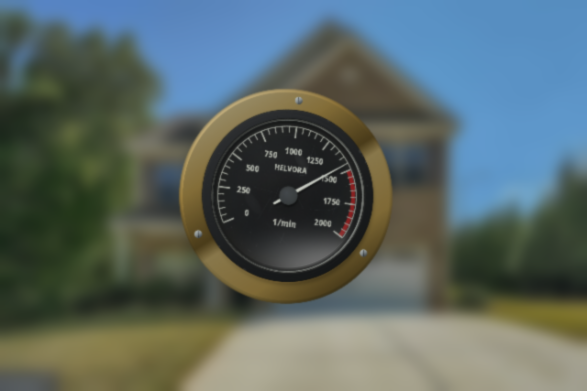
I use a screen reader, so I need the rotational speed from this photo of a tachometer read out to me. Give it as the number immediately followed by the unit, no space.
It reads 1450rpm
